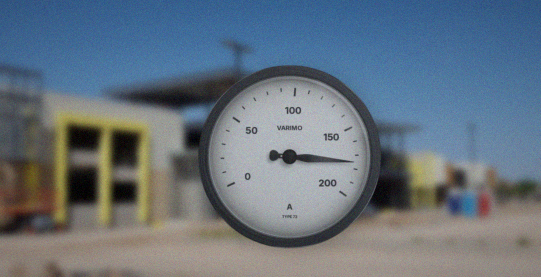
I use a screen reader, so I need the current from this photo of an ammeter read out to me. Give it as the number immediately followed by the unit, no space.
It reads 175A
